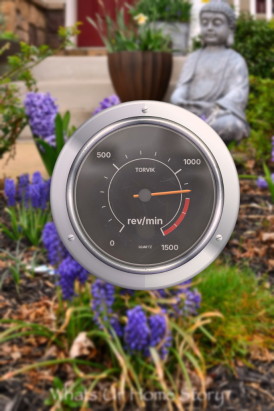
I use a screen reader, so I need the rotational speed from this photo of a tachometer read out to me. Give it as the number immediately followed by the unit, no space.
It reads 1150rpm
